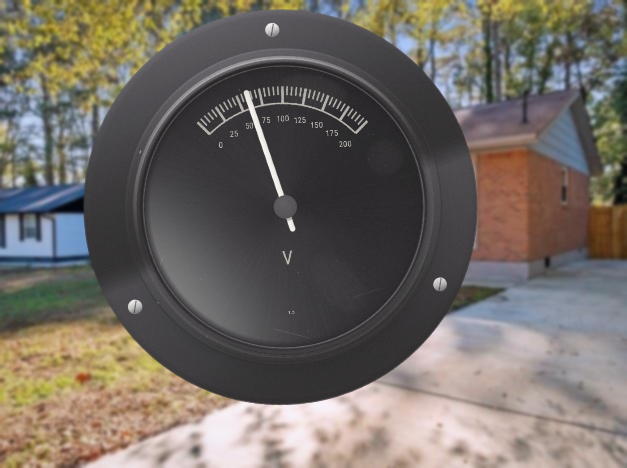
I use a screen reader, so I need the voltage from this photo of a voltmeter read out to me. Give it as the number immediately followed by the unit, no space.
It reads 60V
